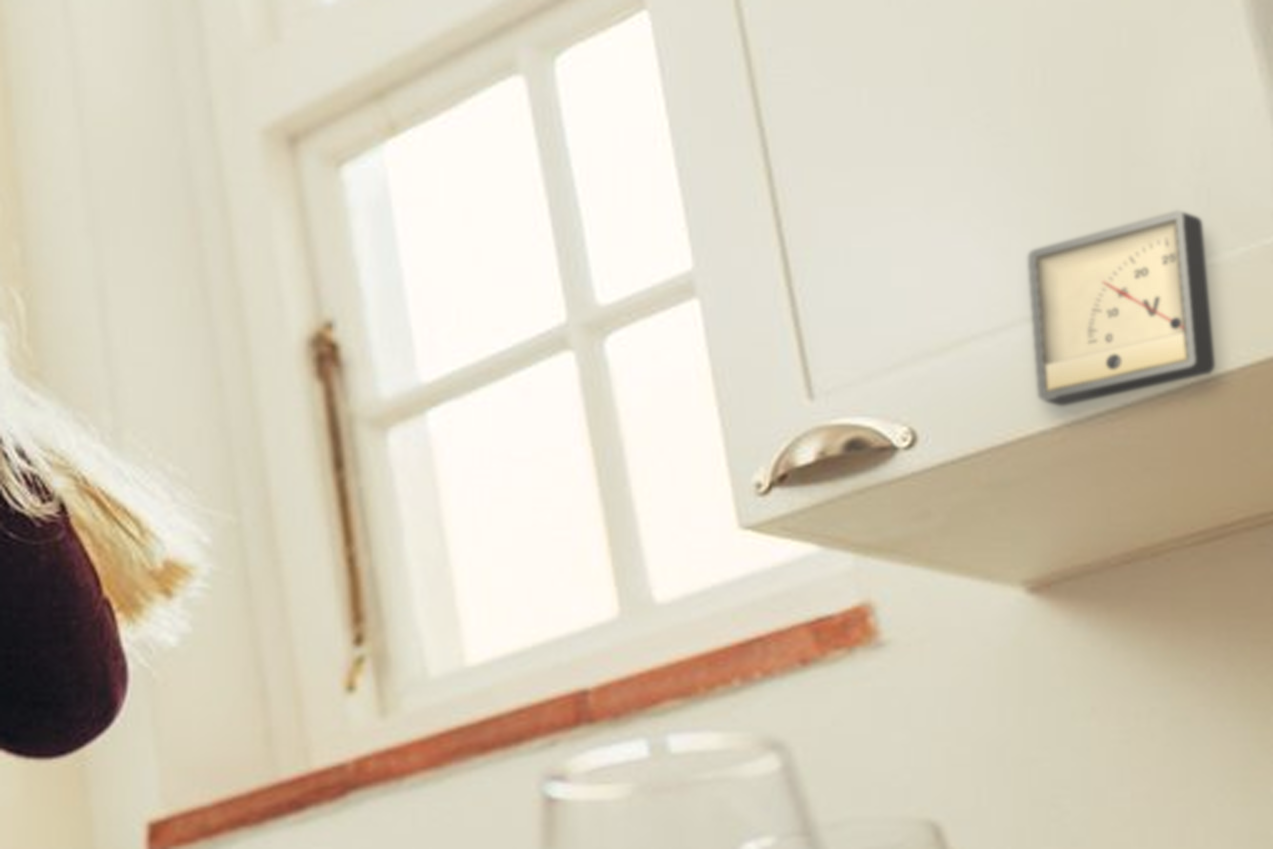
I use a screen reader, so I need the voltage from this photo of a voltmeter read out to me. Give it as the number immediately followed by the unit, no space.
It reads 15V
